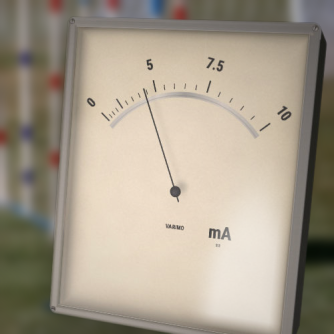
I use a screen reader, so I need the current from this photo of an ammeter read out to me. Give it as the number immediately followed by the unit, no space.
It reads 4.5mA
